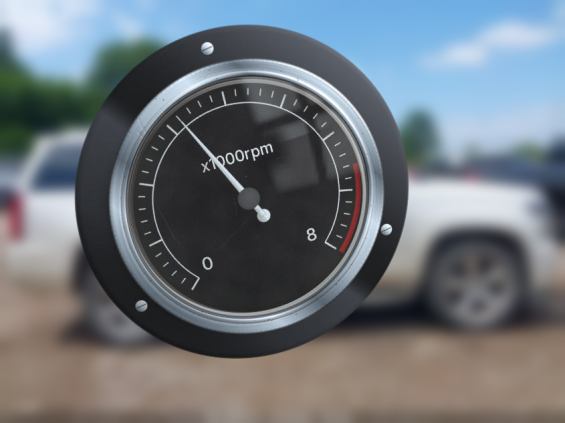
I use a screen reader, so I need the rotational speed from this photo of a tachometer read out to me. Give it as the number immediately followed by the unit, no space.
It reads 3200rpm
